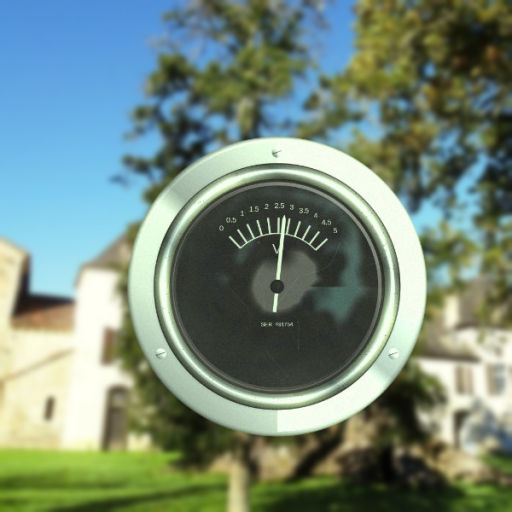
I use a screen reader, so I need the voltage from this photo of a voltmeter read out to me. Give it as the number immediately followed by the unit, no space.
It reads 2.75V
